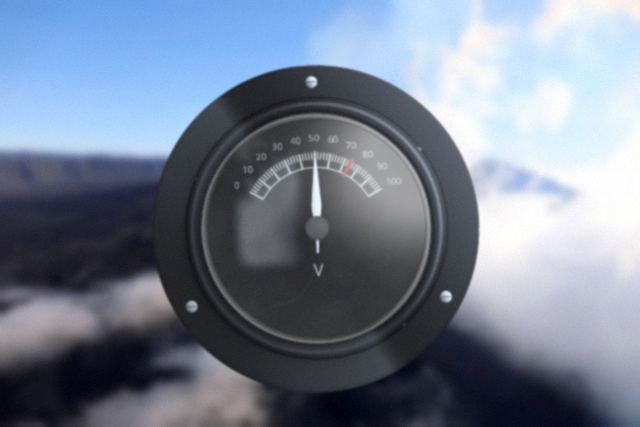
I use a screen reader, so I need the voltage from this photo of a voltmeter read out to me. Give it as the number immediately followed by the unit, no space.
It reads 50V
